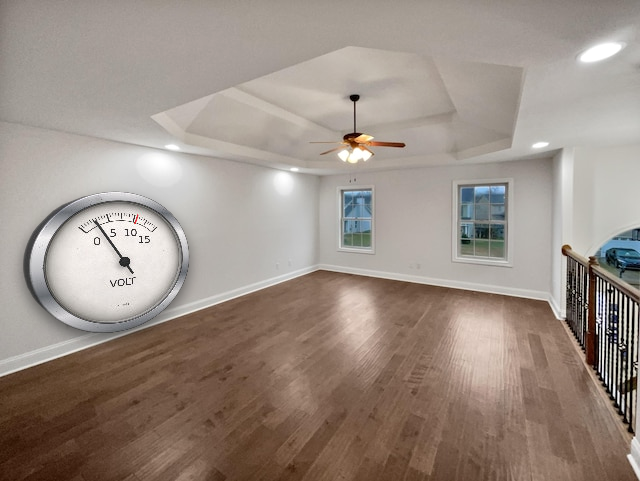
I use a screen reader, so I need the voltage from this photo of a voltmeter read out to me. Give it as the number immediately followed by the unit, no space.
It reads 2.5V
